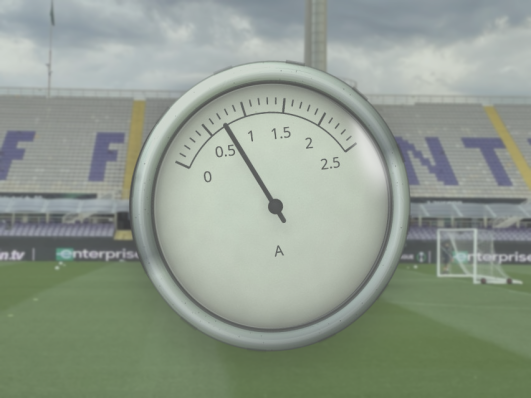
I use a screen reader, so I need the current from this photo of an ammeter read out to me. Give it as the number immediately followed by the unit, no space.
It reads 0.7A
